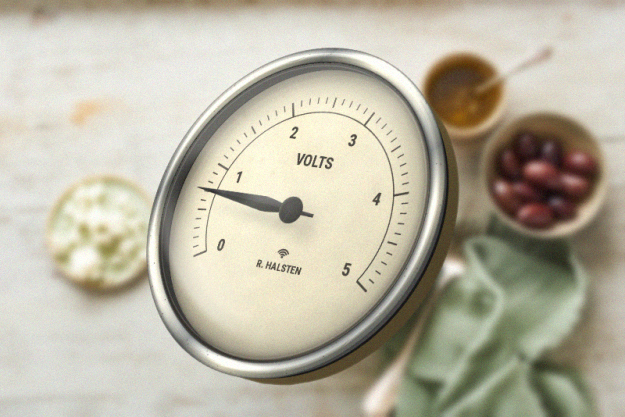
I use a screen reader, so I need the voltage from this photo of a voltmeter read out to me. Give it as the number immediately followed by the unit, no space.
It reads 0.7V
